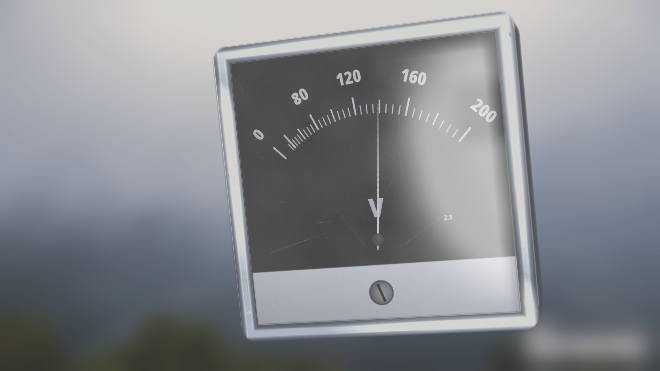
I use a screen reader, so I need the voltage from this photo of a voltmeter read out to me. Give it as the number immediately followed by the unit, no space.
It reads 140V
